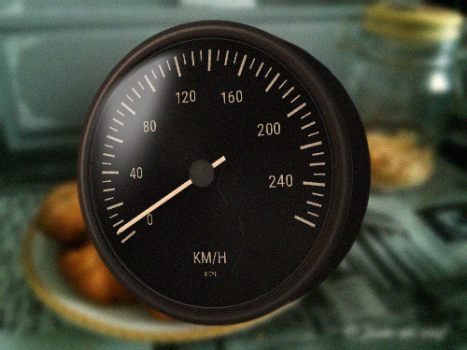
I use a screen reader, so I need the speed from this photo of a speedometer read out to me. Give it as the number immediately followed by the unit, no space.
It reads 5km/h
